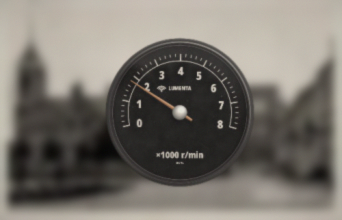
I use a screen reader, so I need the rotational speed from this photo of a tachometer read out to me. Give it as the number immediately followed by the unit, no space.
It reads 1800rpm
